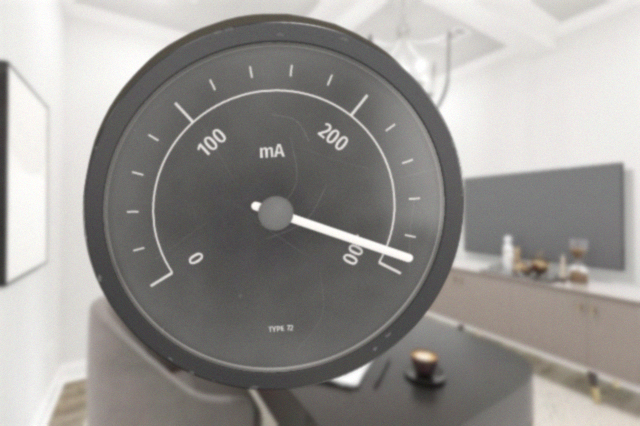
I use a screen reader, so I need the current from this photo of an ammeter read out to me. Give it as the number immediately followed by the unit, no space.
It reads 290mA
